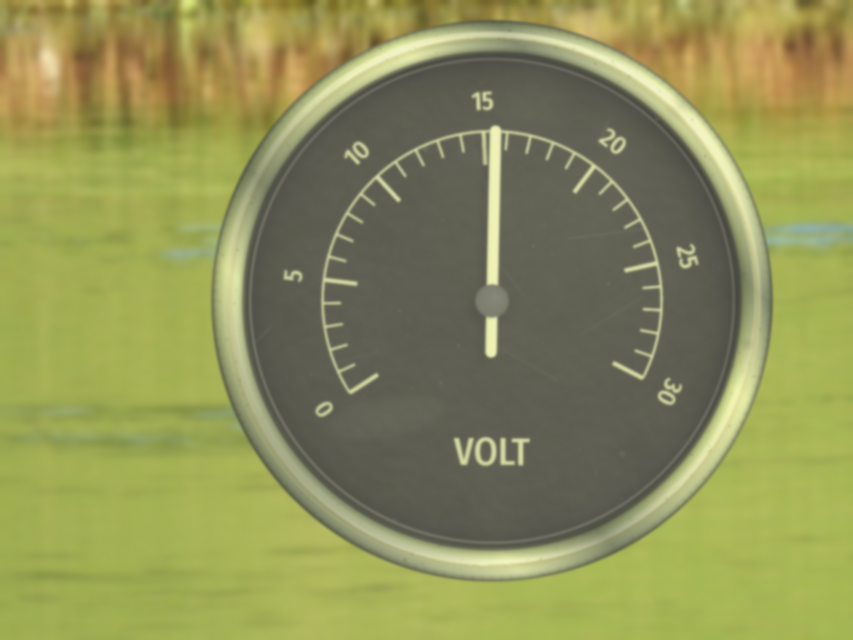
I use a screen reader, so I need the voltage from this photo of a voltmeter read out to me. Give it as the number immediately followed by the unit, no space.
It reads 15.5V
